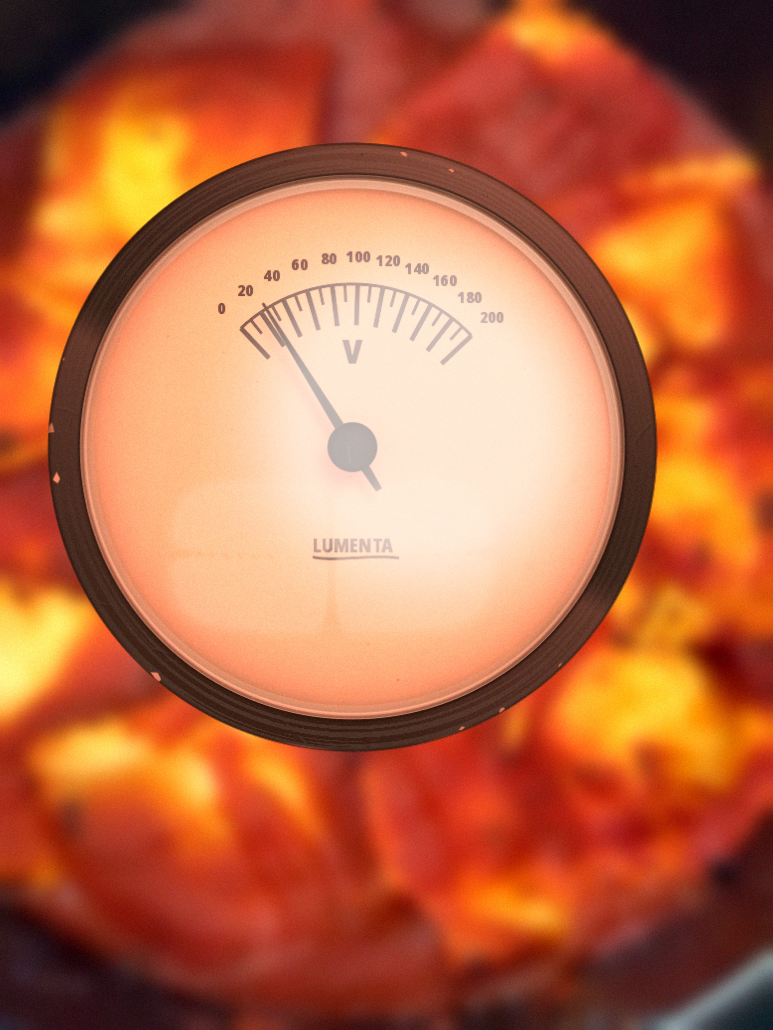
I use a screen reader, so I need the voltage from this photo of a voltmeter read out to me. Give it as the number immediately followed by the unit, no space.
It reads 25V
